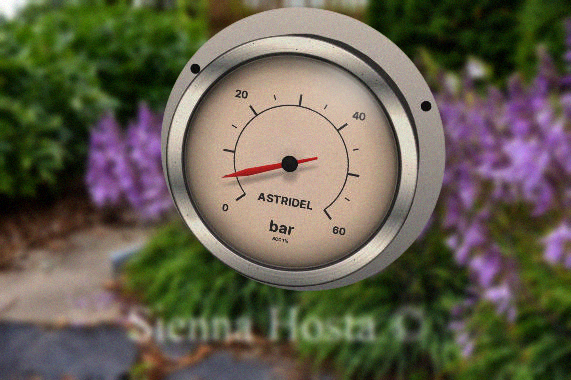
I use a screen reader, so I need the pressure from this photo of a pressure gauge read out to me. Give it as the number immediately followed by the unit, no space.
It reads 5bar
